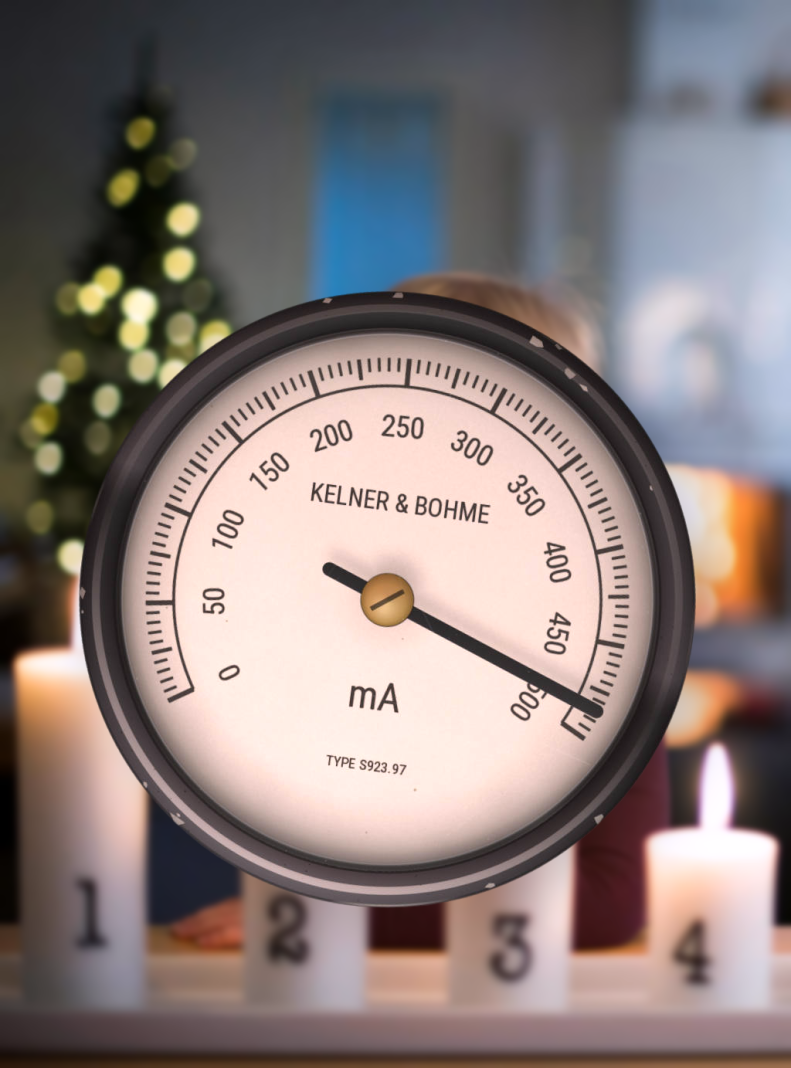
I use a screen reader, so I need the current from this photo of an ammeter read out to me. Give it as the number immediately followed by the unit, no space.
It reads 485mA
